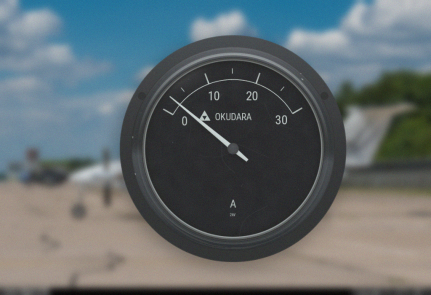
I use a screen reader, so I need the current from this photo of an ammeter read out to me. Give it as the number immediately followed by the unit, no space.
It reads 2.5A
